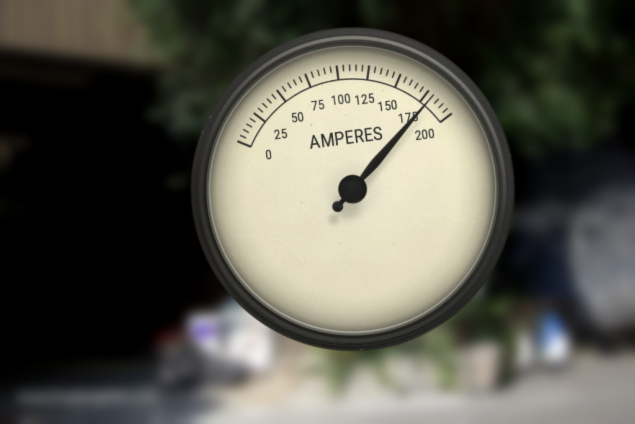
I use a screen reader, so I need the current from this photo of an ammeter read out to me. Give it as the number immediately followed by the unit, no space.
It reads 180A
